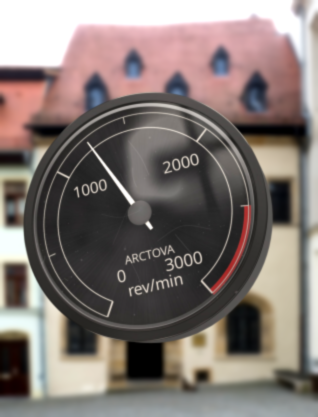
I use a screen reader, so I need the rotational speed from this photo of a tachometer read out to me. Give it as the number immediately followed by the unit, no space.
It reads 1250rpm
